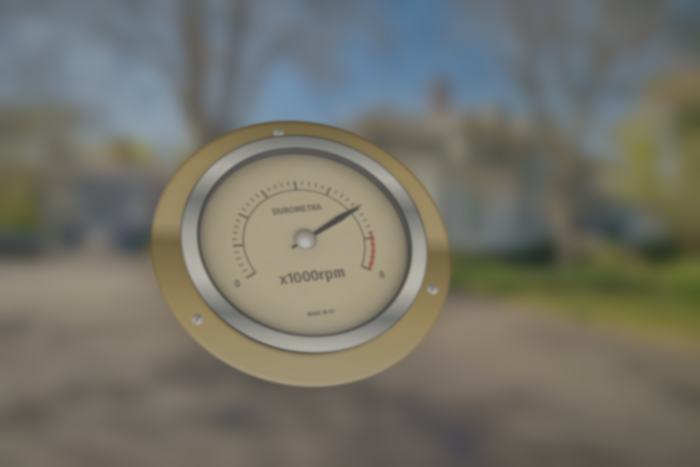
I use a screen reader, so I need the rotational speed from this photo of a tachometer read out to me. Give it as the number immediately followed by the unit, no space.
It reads 6000rpm
